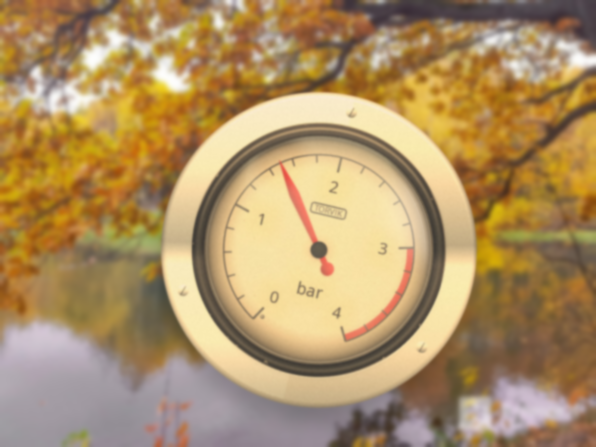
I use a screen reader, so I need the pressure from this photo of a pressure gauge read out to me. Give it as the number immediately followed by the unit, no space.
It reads 1.5bar
